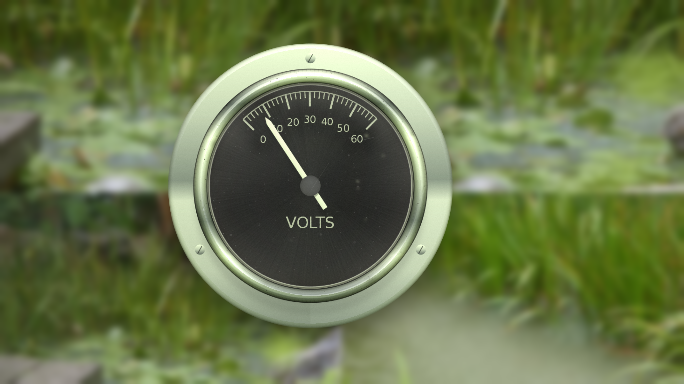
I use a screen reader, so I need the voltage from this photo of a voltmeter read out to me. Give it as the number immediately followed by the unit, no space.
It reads 8V
